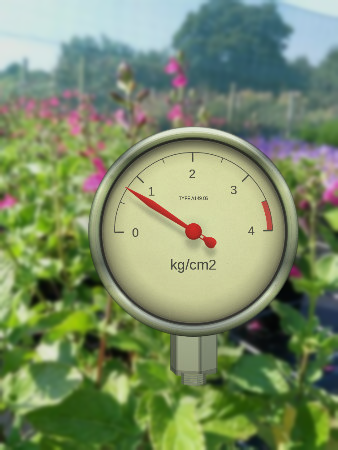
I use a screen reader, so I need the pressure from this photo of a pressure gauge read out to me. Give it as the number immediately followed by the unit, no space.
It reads 0.75kg/cm²
